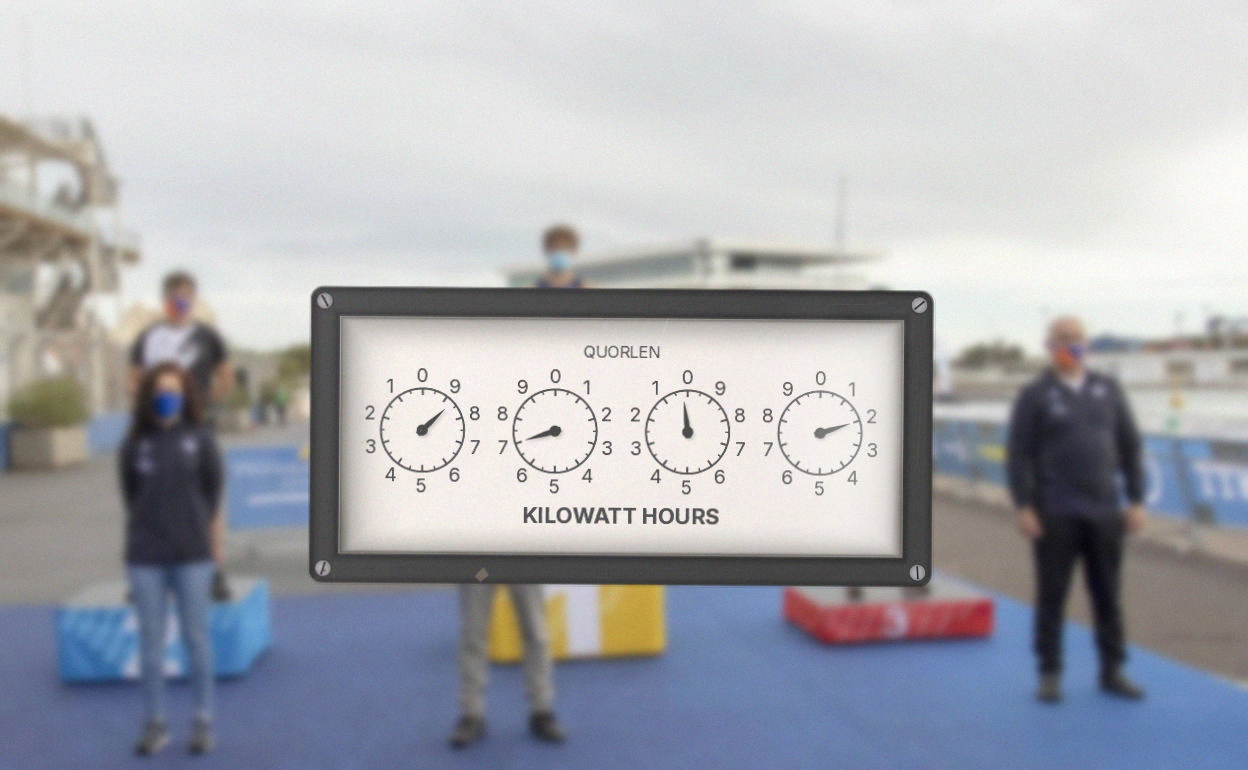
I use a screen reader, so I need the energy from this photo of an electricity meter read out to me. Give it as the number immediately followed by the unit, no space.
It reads 8702kWh
